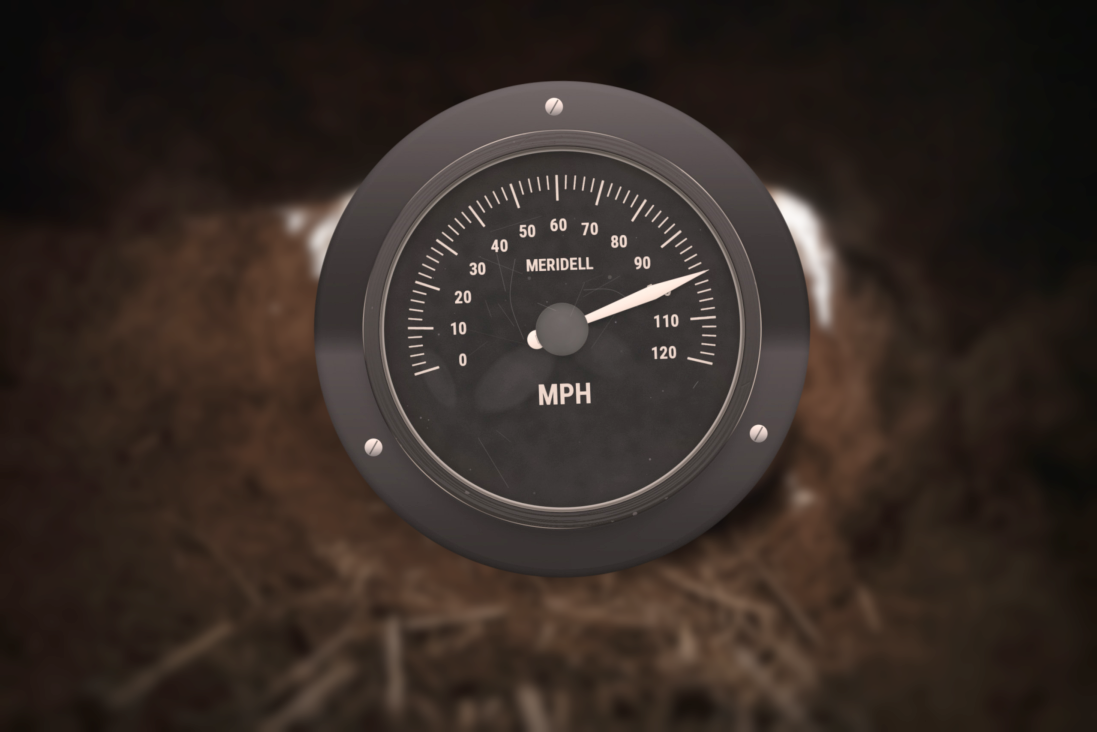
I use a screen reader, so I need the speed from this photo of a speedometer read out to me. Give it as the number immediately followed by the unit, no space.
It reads 100mph
